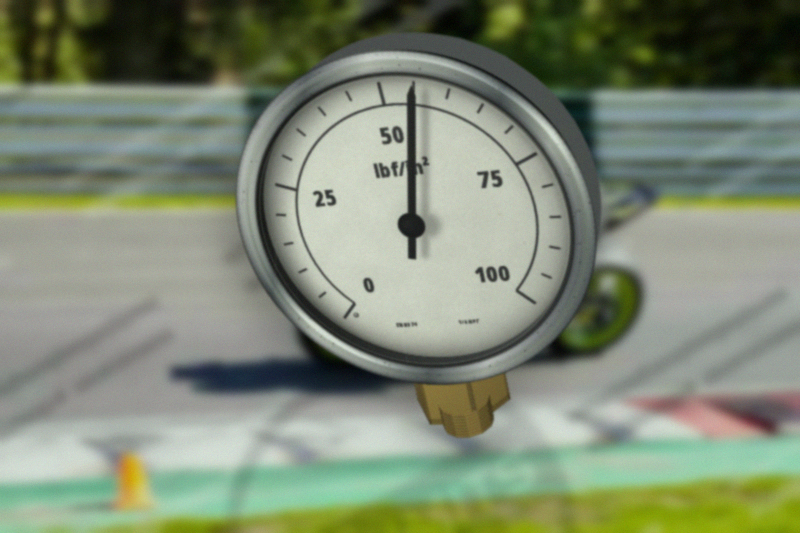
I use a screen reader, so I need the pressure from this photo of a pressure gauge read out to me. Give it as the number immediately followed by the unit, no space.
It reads 55psi
